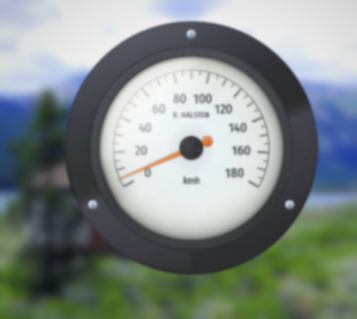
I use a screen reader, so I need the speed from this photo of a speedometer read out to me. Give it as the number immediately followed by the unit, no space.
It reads 5km/h
